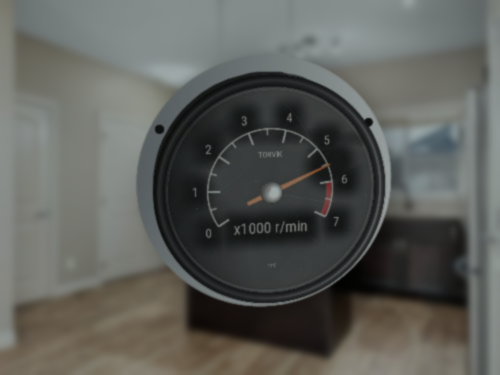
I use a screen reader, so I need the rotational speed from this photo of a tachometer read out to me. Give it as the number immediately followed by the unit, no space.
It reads 5500rpm
